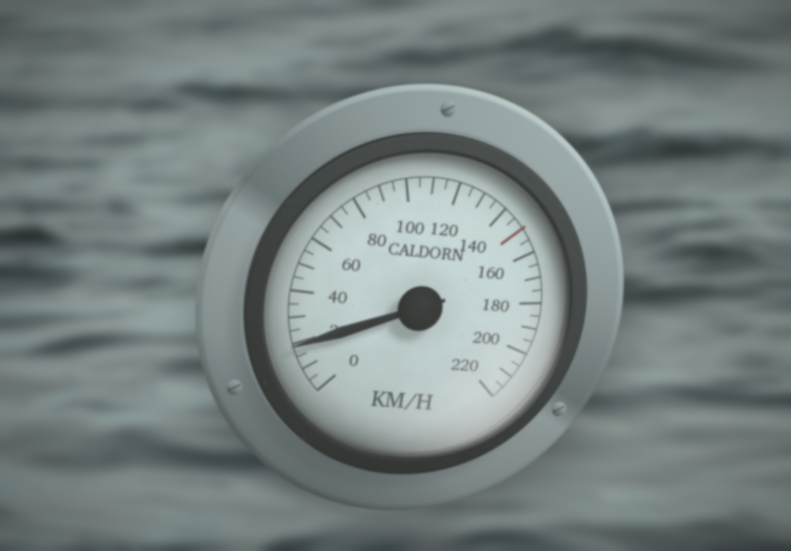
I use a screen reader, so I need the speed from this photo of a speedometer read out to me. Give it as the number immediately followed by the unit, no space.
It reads 20km/h
